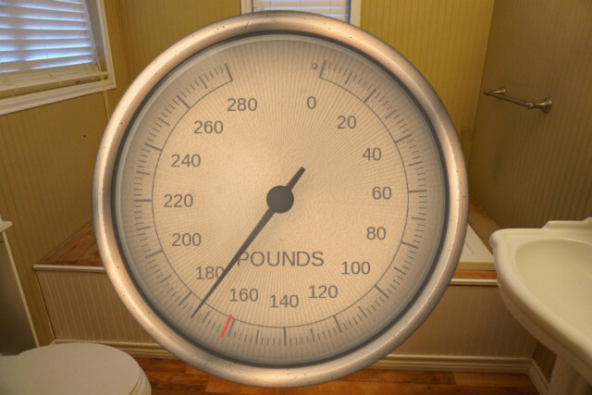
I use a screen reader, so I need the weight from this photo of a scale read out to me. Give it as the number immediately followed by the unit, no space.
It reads 174lb
